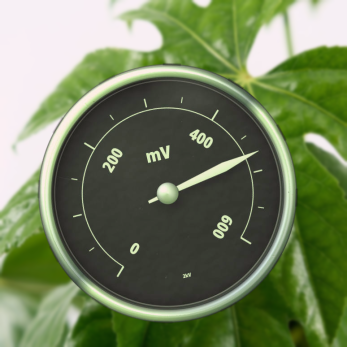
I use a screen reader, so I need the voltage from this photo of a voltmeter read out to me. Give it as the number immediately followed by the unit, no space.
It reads 475mV
